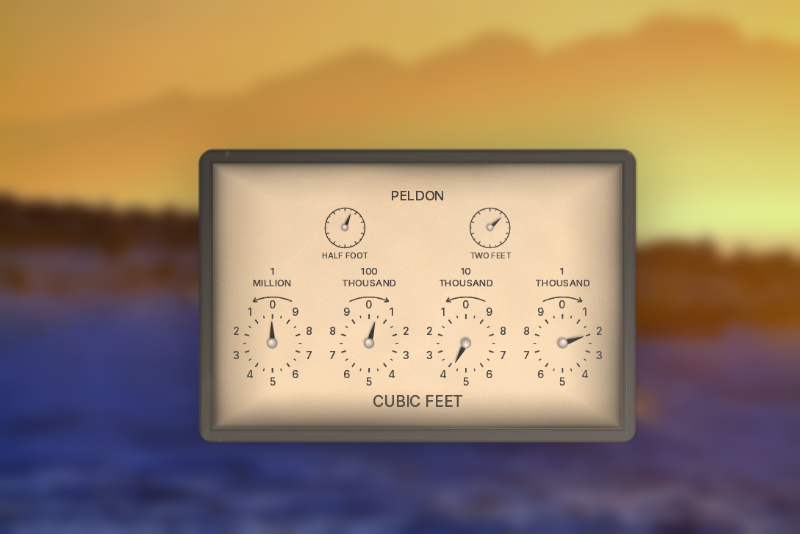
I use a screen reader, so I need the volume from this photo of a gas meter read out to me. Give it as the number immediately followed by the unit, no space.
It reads 4200ft³
